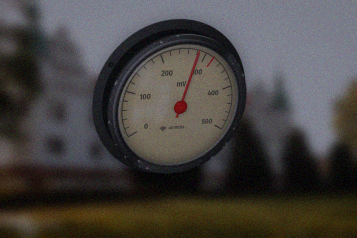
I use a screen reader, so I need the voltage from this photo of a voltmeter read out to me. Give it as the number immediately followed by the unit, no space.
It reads 280mV
